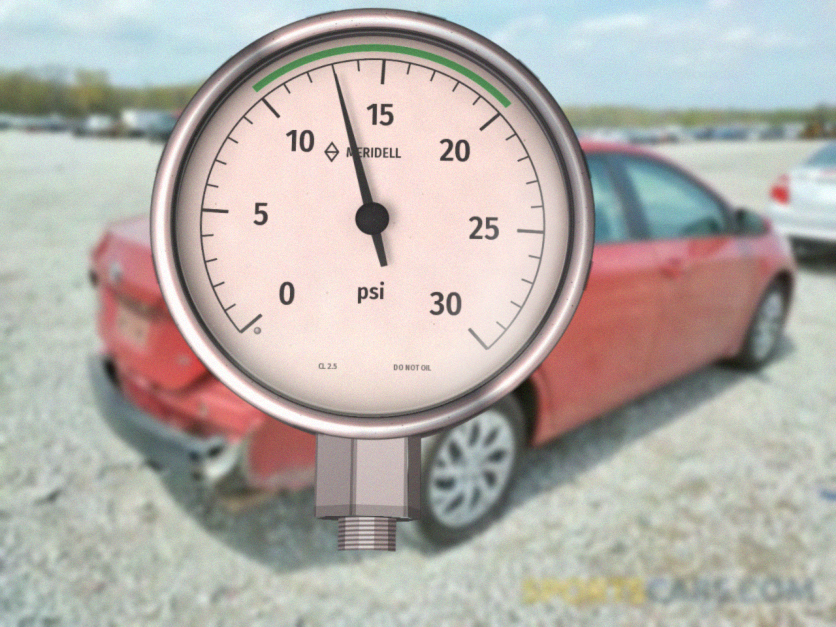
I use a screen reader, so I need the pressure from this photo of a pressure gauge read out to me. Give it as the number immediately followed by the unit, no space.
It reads 13psi
